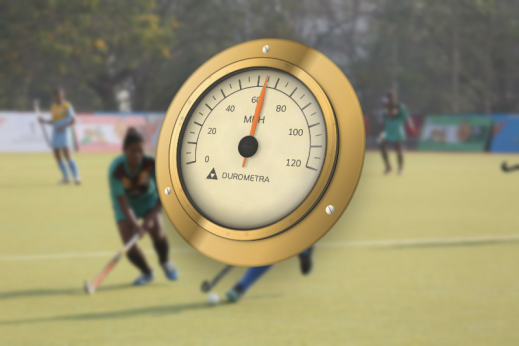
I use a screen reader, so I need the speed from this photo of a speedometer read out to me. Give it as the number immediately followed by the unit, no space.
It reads 65mph
